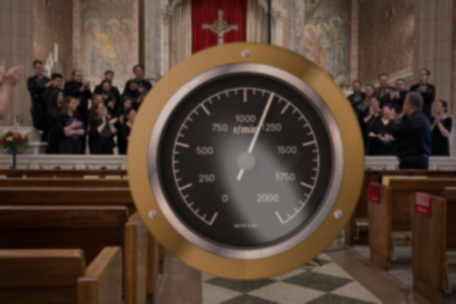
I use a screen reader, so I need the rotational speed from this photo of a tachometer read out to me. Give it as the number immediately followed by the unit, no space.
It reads 1150rpm
